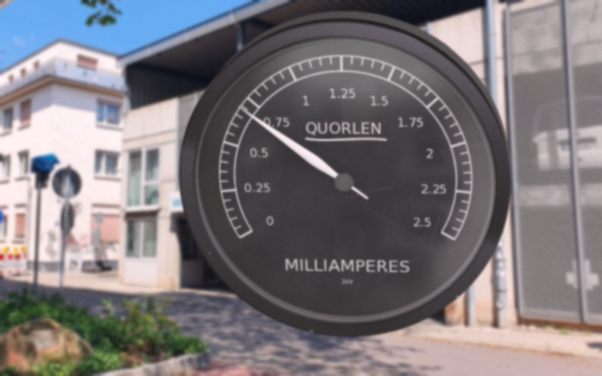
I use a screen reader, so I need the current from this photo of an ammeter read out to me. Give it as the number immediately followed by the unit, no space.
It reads 0.7mA
